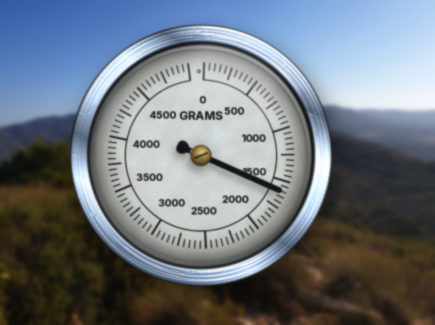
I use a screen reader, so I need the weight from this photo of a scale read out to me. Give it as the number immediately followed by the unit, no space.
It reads 1600g
